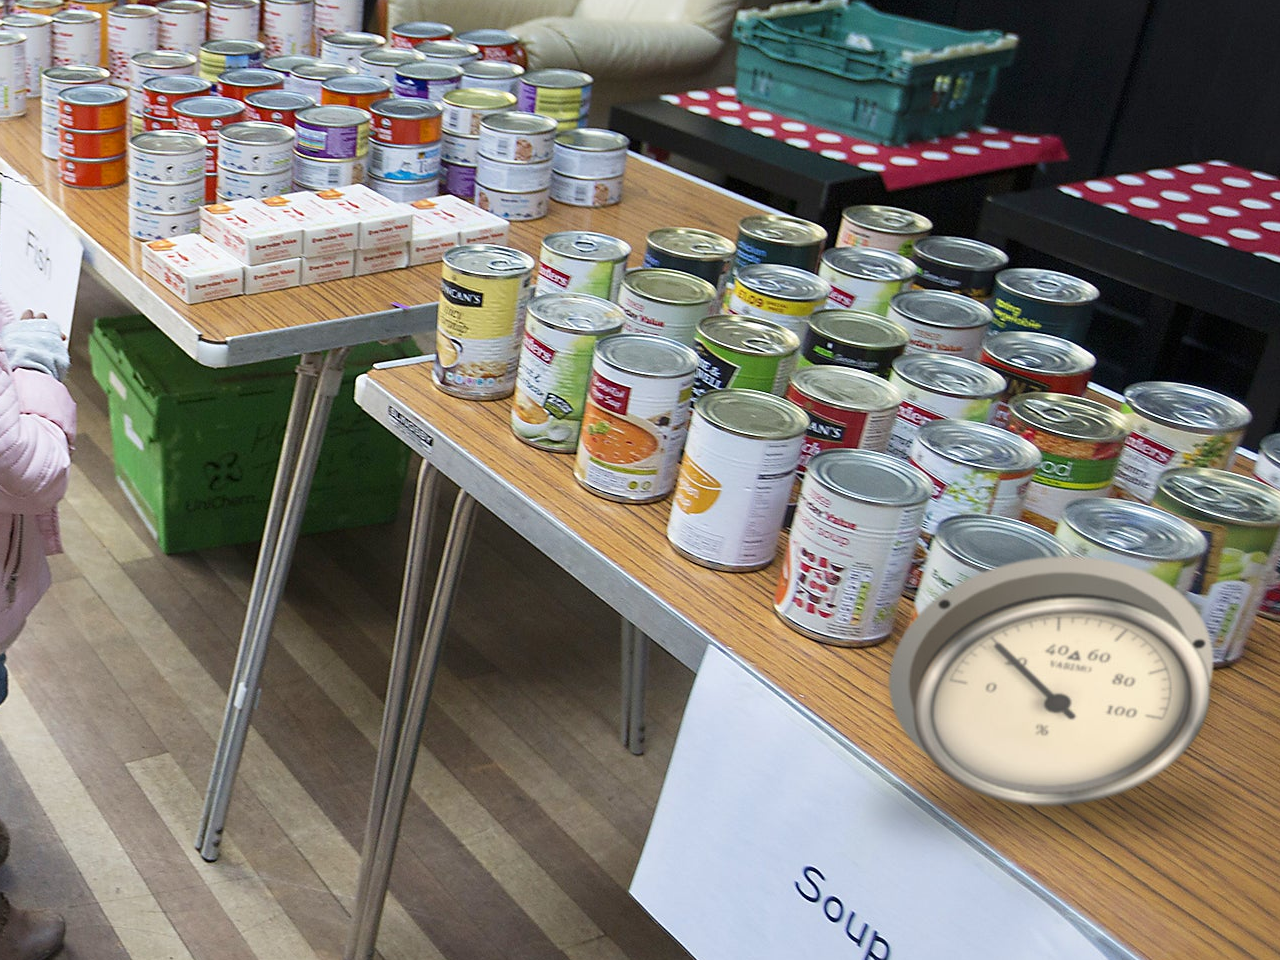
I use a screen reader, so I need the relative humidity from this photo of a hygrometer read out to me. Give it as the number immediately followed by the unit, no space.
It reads 20%
